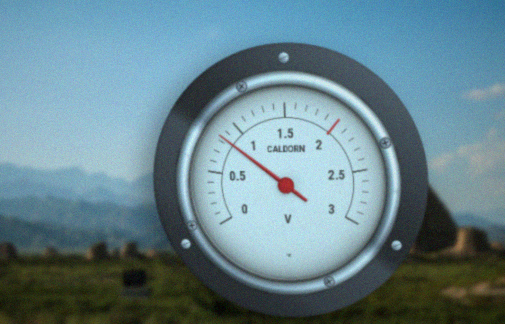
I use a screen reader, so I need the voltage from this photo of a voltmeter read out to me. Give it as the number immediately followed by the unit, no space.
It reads 0.85V
